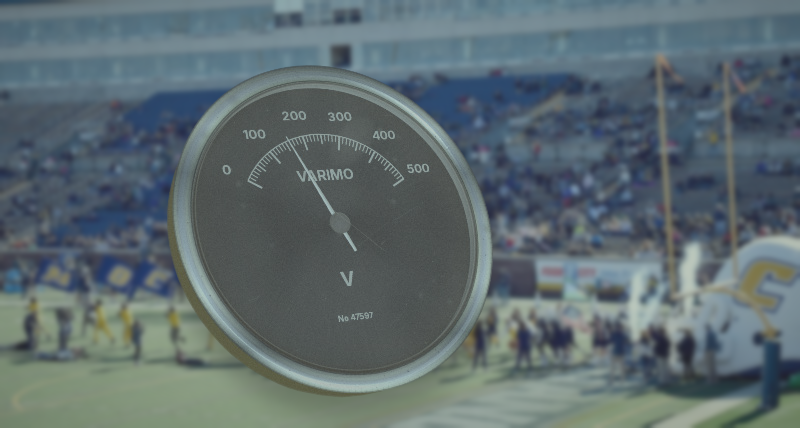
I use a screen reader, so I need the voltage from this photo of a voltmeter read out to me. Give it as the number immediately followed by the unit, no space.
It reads 150V
